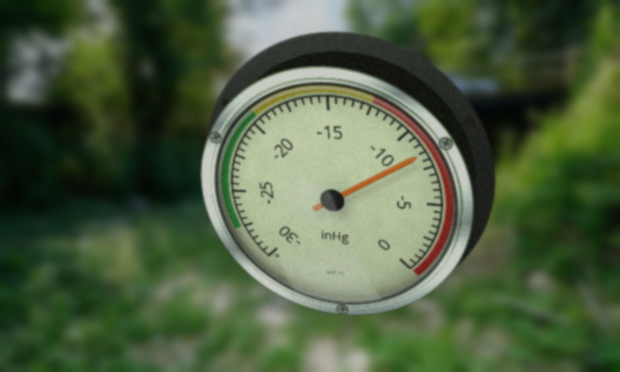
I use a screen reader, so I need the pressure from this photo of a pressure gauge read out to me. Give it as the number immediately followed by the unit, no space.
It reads -8.5inHg
